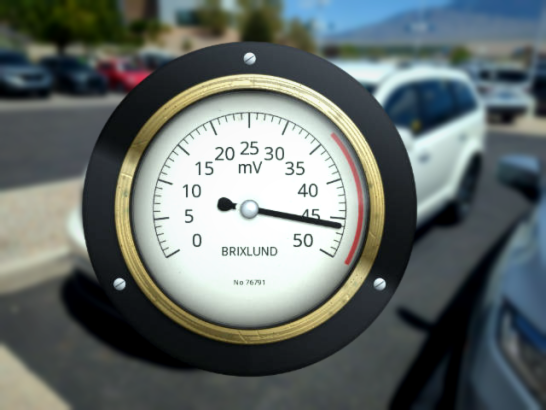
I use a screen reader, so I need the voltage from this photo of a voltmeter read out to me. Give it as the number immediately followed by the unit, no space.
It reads 46mV
